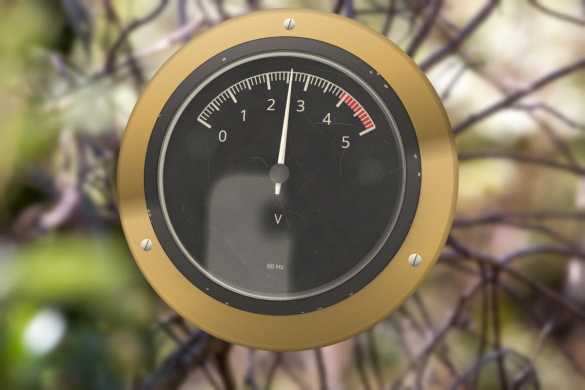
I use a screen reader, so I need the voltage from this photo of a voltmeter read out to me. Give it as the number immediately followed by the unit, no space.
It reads 2.6V
